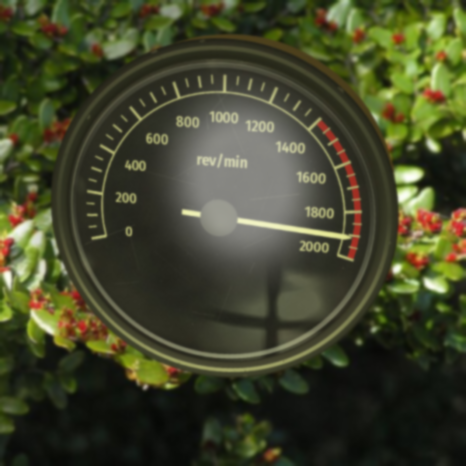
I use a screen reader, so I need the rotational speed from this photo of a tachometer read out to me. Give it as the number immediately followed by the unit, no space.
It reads 1900rpm
